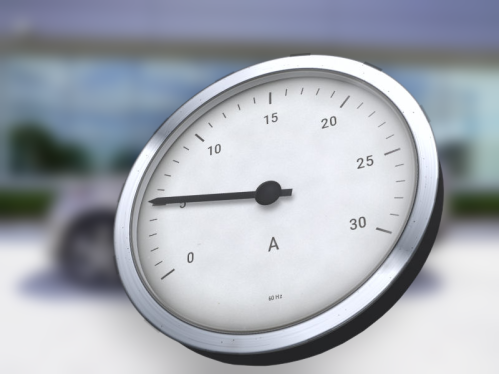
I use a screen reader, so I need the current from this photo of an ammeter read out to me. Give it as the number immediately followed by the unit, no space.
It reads 5A
